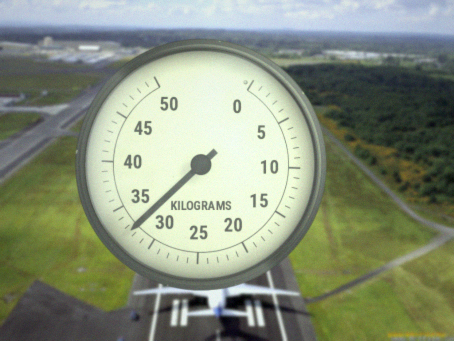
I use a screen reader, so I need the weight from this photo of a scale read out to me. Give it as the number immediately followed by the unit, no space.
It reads 32.5kg
